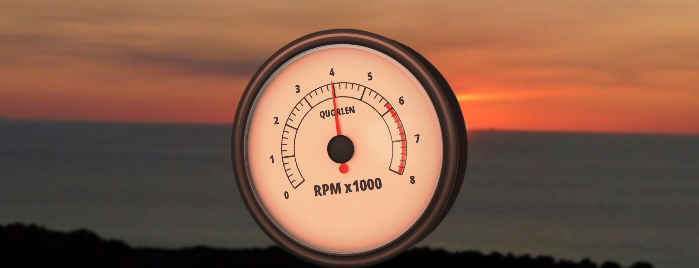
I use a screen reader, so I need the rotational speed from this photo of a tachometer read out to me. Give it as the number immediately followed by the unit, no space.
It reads 4000rpm
